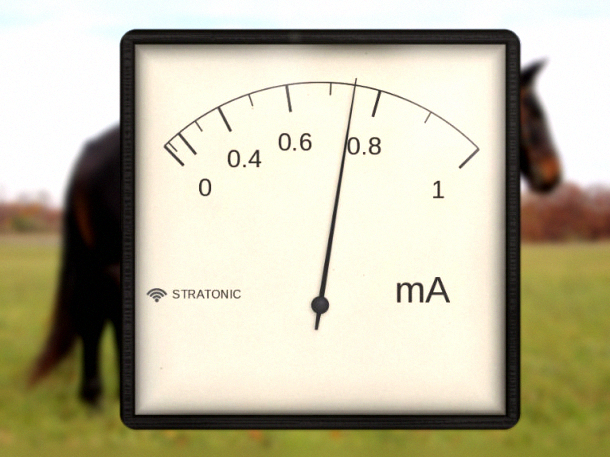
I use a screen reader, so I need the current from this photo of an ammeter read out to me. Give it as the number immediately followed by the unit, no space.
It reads 0.75mA
